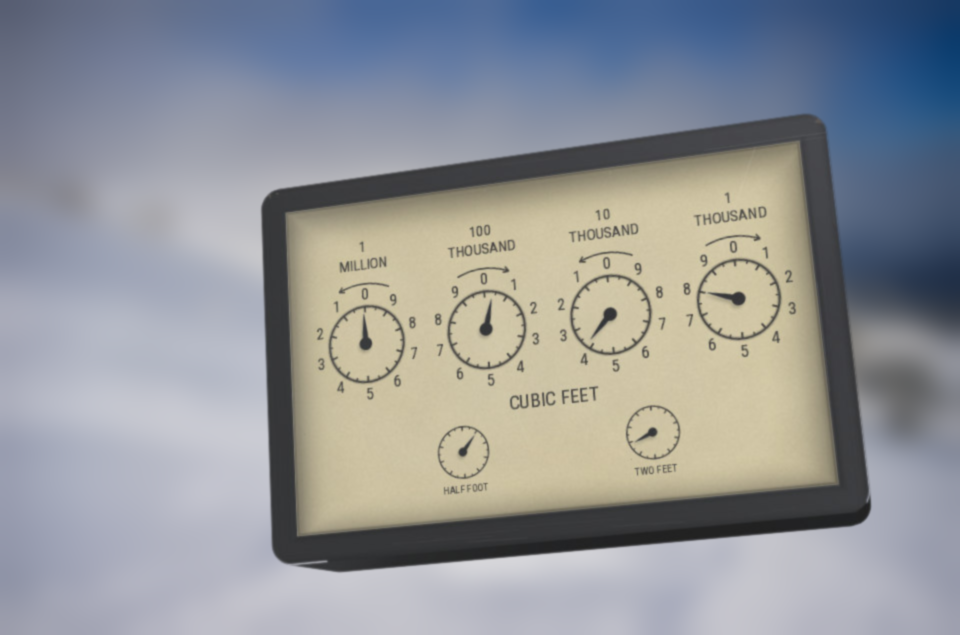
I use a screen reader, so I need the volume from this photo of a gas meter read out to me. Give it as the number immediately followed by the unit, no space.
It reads 3800ft³
